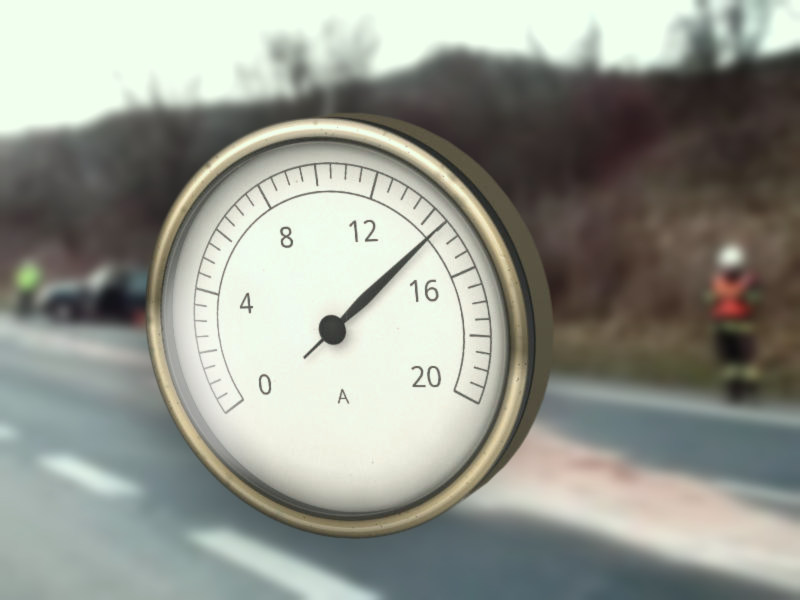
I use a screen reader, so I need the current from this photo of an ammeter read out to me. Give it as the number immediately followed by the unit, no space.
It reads 14.5A
